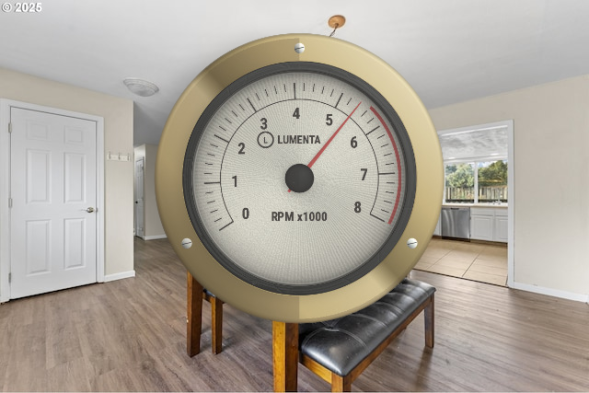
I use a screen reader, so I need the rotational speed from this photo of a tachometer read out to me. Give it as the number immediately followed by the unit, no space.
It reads 5400rpm
